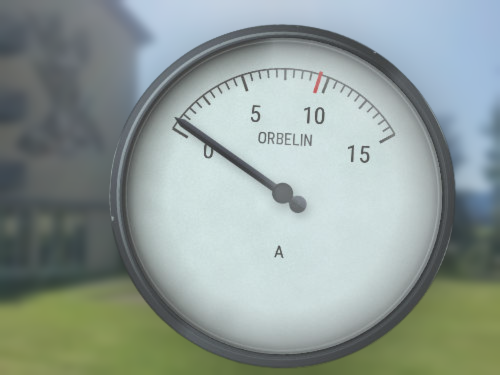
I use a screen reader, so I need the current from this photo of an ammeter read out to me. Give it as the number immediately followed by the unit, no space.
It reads 0.5A
